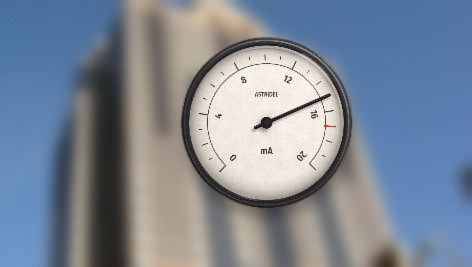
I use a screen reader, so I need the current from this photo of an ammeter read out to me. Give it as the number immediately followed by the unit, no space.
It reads 15mA
